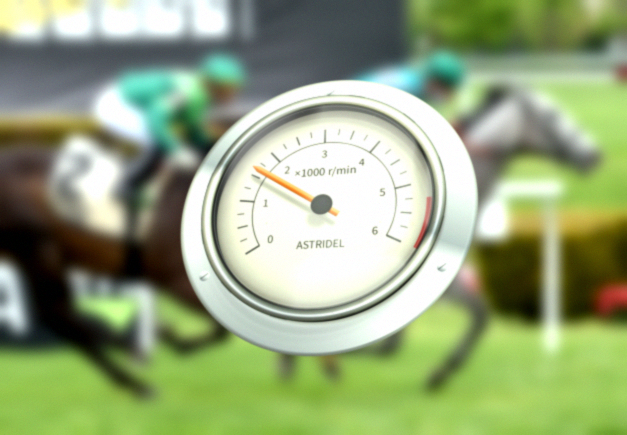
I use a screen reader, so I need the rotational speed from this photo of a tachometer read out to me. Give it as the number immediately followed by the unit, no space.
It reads 1625rpm
